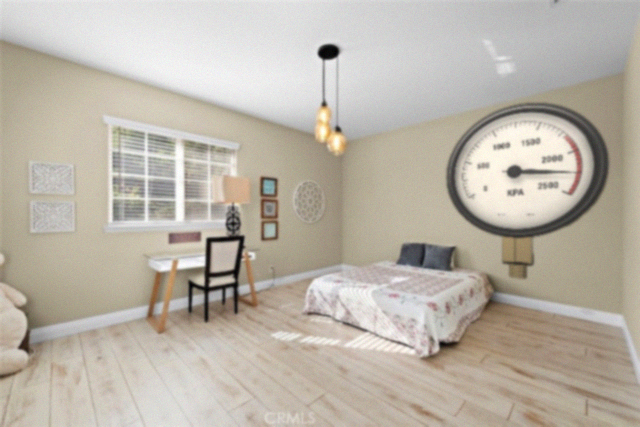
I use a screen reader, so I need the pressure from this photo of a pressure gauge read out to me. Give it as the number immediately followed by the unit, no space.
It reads 2250kPa
